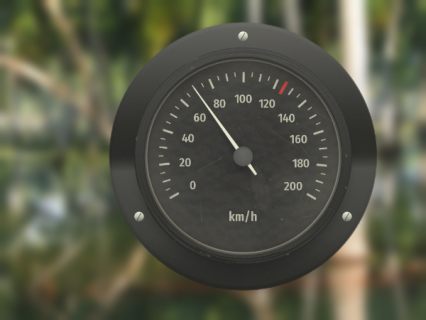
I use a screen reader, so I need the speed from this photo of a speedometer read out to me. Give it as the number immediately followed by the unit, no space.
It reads 70km/h
